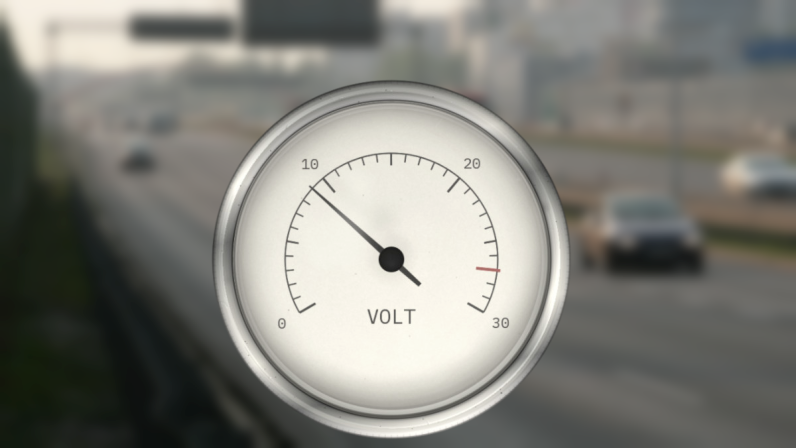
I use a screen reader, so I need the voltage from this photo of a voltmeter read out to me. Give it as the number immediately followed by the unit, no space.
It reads 9V
